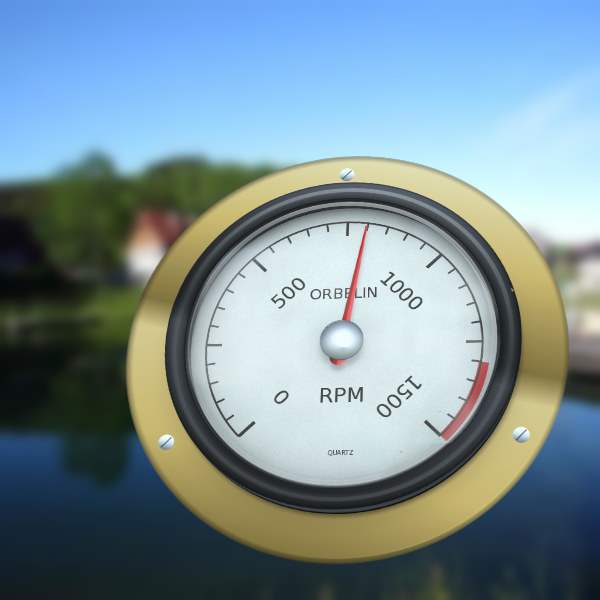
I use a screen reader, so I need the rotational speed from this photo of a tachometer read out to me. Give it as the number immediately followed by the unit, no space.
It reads 800rpm
